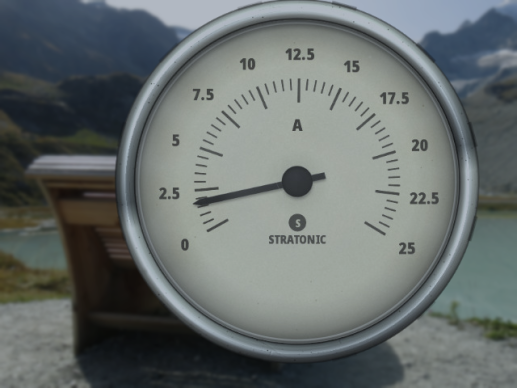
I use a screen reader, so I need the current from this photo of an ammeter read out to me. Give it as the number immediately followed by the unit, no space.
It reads 1.75A
